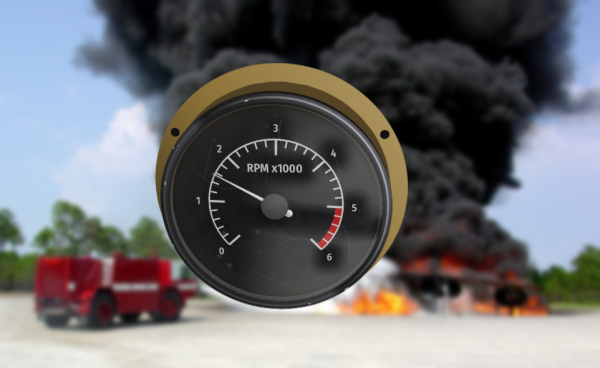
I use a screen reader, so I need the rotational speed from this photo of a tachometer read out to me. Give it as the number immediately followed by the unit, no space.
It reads 1600rpm
